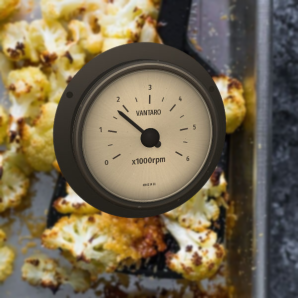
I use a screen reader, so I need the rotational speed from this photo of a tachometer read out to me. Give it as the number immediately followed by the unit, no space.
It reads 1750rpm
